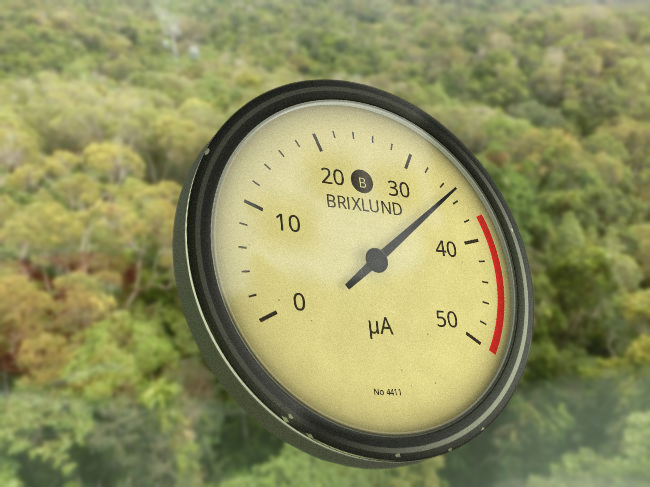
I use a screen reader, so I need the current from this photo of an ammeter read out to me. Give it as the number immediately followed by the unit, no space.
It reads 35µA
